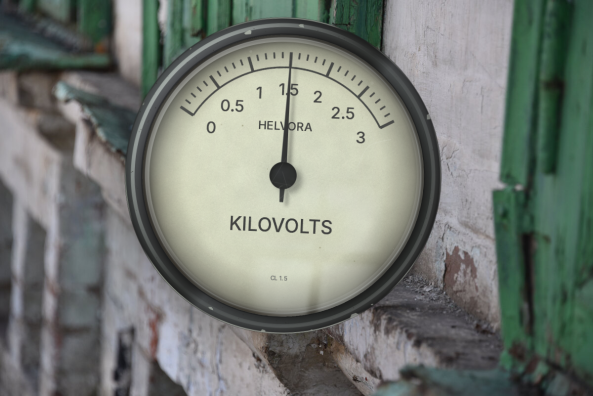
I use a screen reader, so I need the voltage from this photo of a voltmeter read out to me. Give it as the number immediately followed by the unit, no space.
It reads 1.5kV
